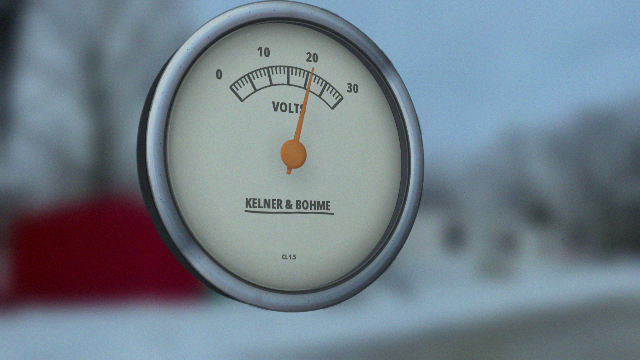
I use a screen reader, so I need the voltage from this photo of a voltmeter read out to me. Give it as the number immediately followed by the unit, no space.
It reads 20V
